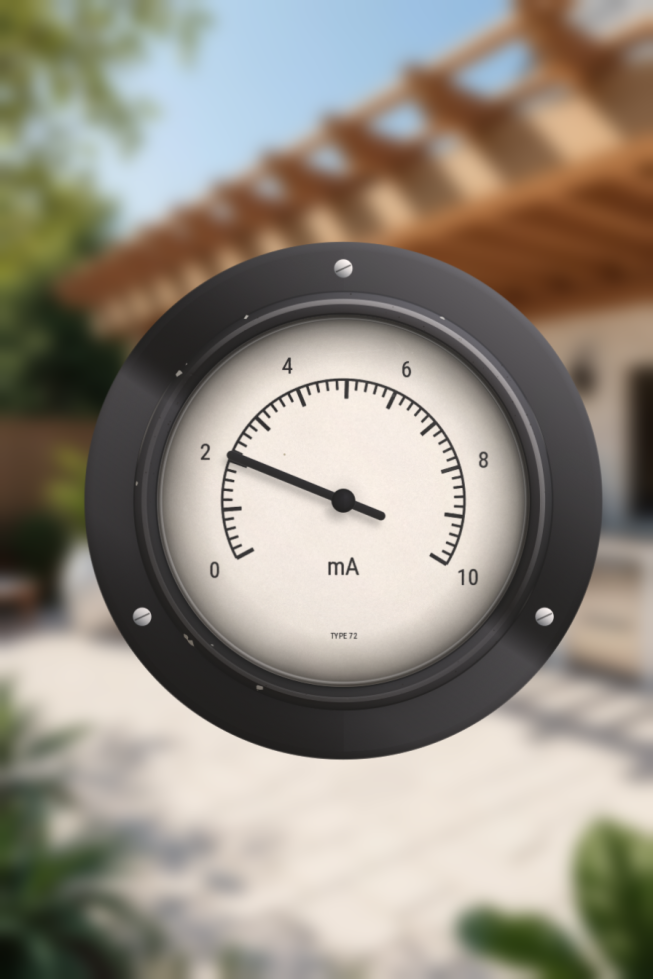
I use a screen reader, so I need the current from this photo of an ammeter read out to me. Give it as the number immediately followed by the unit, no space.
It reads 2.1mA
